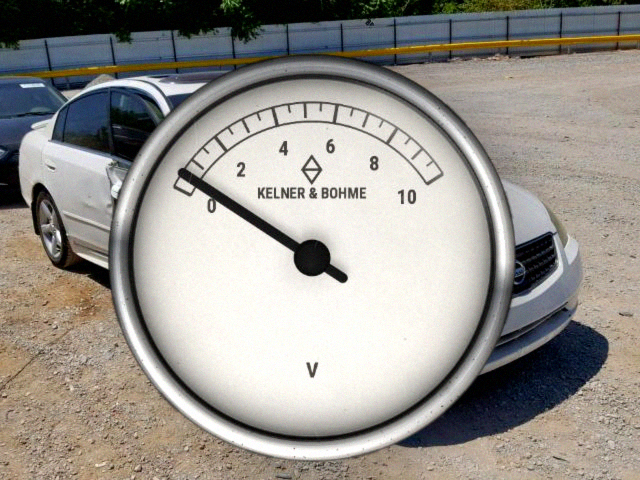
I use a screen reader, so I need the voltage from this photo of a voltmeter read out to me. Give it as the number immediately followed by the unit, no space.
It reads 0.5V
